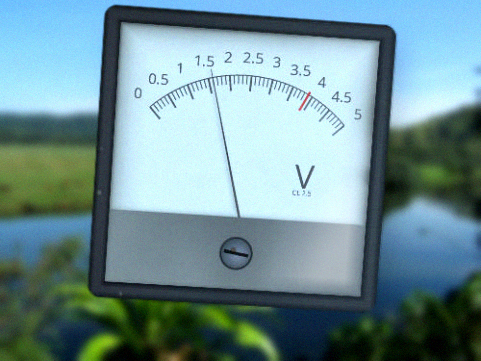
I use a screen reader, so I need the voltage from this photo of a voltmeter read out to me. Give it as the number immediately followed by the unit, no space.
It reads 1.6V
